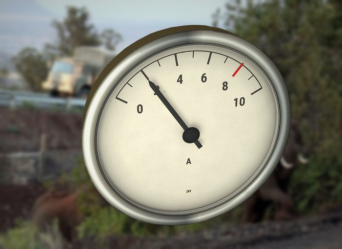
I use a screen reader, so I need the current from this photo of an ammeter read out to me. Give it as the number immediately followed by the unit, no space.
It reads 2A
